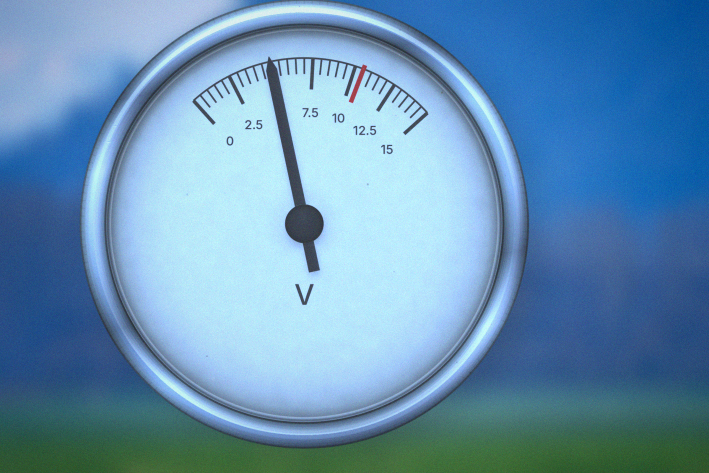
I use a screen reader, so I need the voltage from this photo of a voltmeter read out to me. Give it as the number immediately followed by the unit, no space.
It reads 5V
